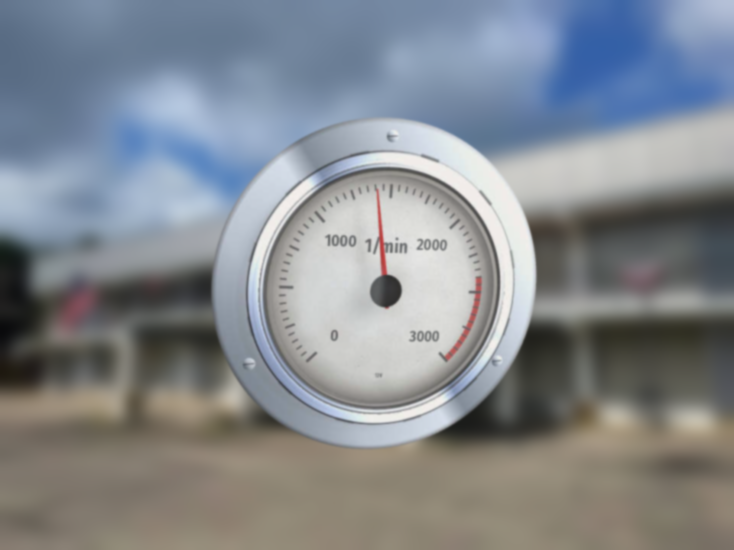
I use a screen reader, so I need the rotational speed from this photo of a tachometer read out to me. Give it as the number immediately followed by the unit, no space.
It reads 1400rpm
